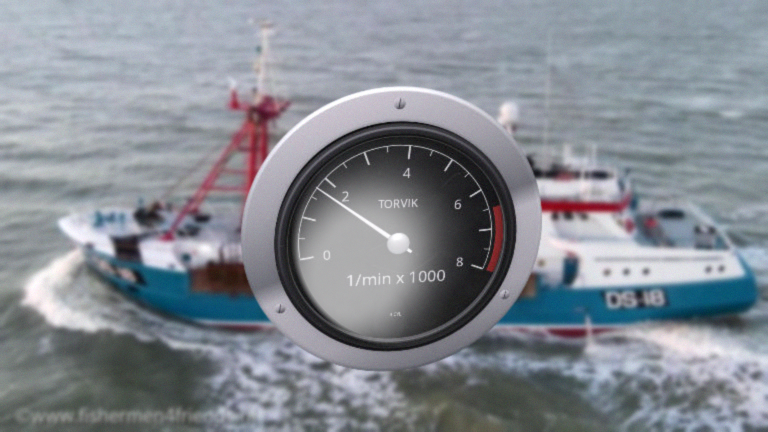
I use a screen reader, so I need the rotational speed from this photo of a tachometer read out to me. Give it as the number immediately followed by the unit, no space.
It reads 1750rpm
